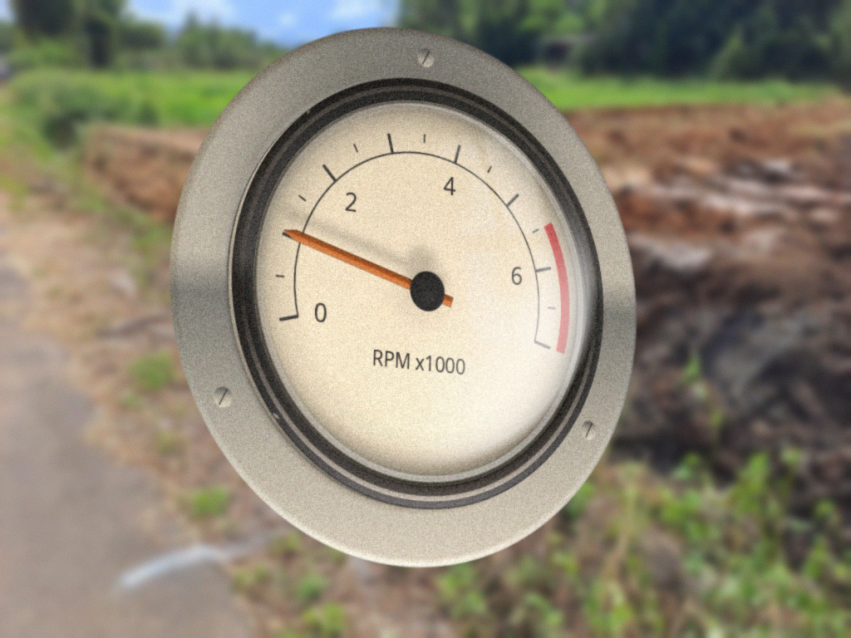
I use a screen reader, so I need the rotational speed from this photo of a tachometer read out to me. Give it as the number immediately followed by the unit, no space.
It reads 1000rpm
